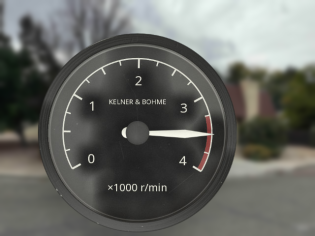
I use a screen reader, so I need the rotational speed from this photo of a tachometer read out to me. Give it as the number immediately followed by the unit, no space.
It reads 3500rpm
